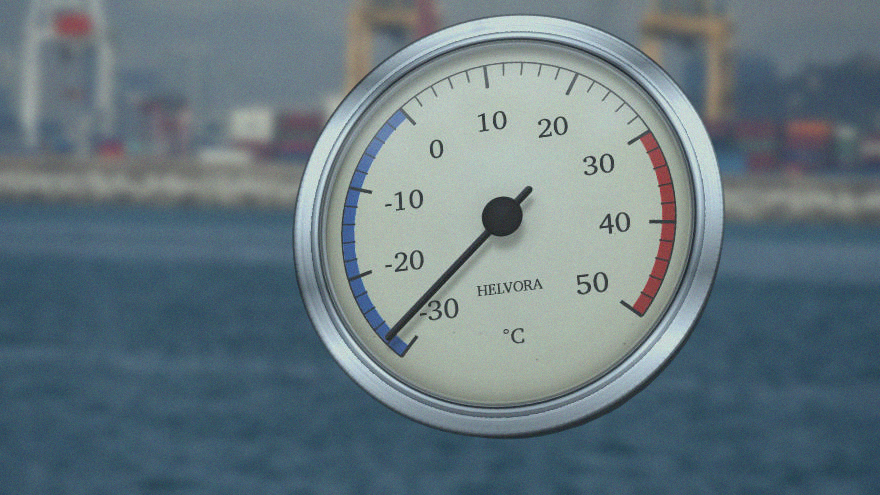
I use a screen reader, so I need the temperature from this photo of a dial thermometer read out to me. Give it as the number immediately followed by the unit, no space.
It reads -28°C
